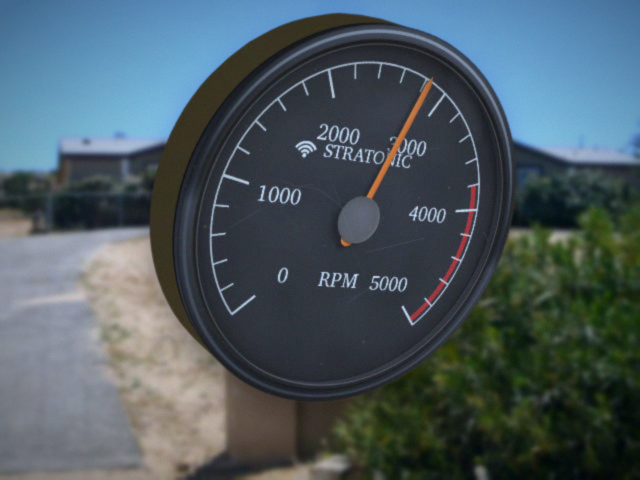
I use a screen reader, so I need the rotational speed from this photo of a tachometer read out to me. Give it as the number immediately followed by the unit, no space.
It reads 2800rpm
